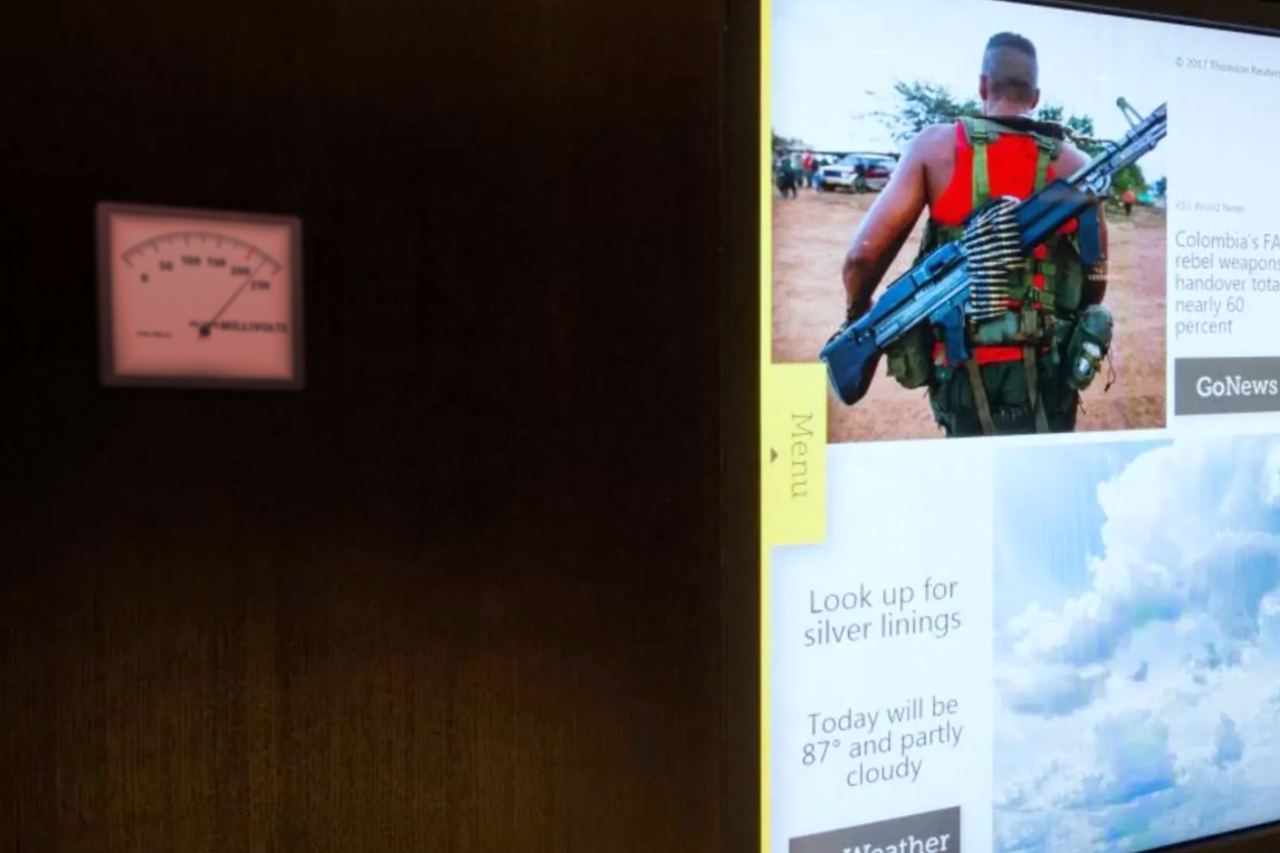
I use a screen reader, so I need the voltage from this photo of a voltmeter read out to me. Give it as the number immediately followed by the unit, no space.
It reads 225mV
